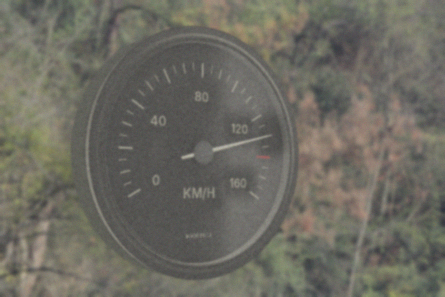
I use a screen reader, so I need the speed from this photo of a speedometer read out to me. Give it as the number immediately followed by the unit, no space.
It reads 130km/h
